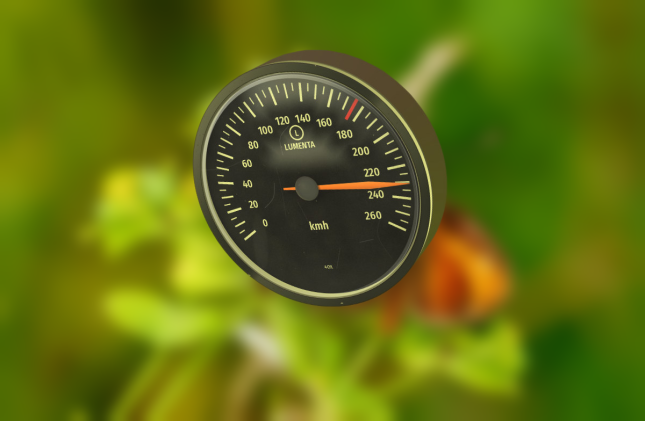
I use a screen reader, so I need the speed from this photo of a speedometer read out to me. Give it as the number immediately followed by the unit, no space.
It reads 230km/h
